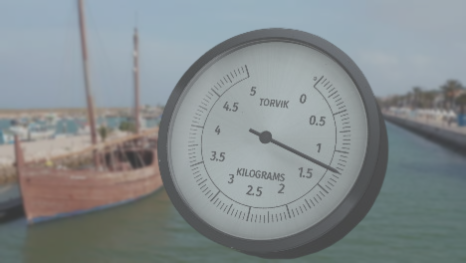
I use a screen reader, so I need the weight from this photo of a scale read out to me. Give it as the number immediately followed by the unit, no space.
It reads 1.25kg
